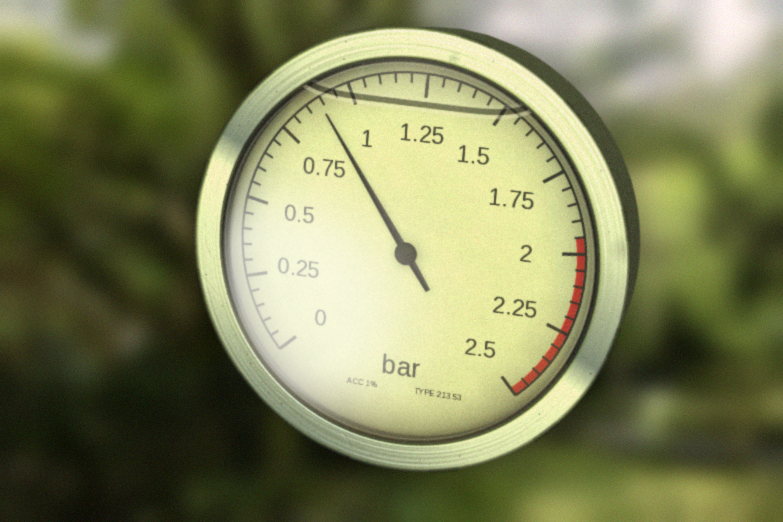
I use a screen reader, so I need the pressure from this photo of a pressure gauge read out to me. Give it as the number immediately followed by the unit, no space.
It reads 0.9bar
